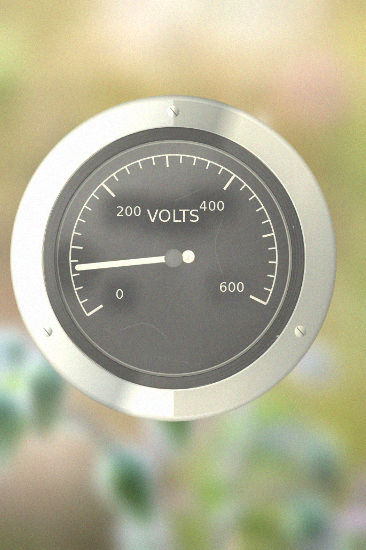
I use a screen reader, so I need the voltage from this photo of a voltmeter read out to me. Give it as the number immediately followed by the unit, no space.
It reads 70V
